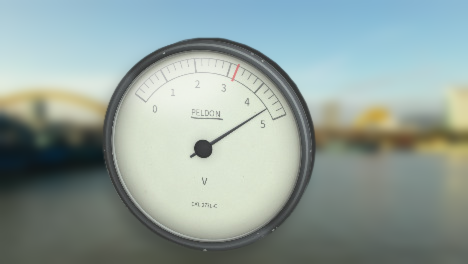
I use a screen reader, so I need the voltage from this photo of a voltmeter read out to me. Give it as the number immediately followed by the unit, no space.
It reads 4.6V
